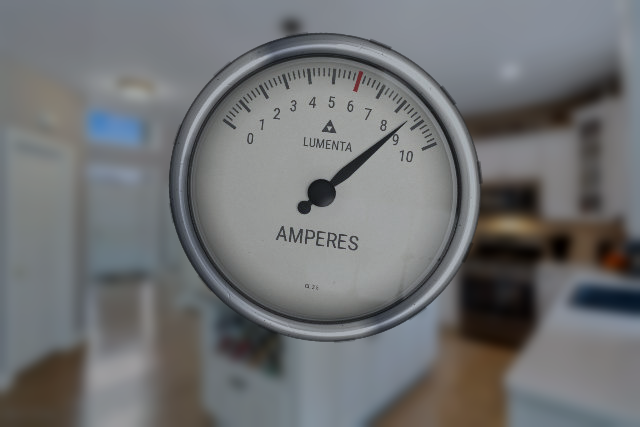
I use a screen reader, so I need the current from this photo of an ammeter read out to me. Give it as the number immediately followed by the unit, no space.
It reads 8.6A
